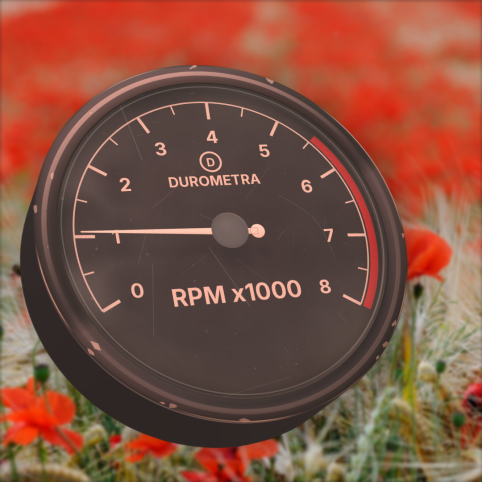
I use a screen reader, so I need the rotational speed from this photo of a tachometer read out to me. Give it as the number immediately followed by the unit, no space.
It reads 1000rpm
